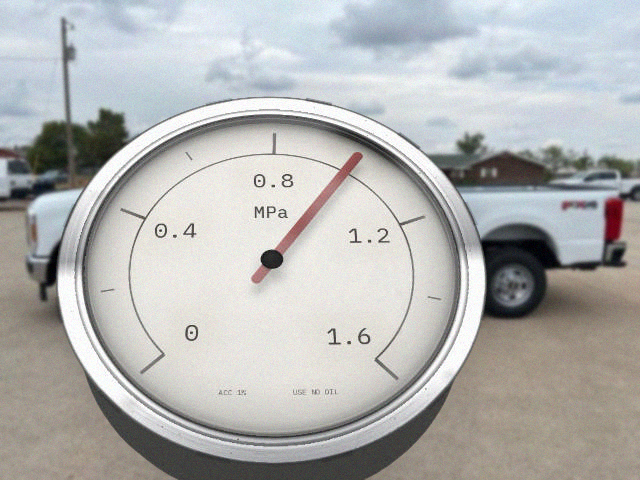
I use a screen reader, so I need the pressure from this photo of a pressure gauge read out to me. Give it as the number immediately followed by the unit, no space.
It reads 1MPa
